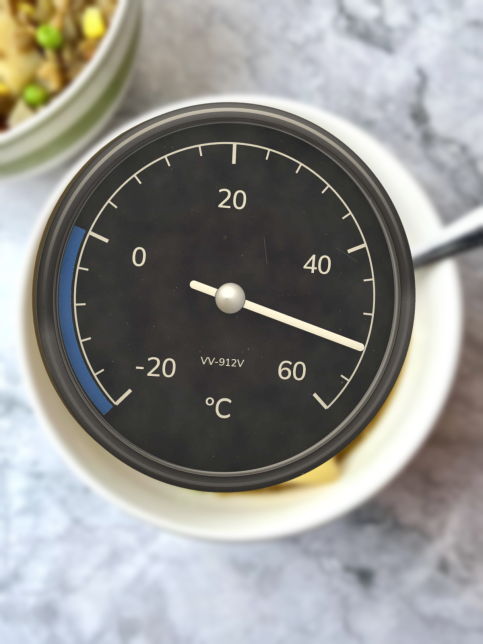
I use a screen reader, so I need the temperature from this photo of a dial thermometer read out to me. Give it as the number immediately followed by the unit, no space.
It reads 52°C
